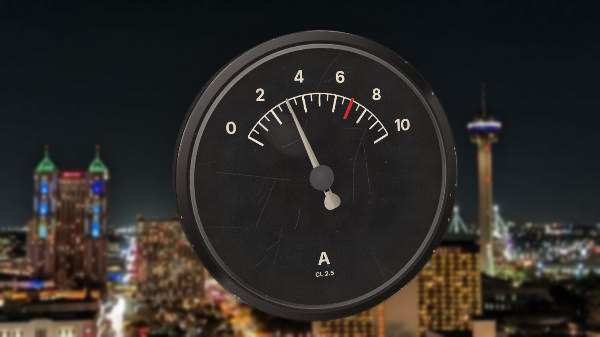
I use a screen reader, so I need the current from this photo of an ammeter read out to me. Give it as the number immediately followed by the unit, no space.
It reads 3A
